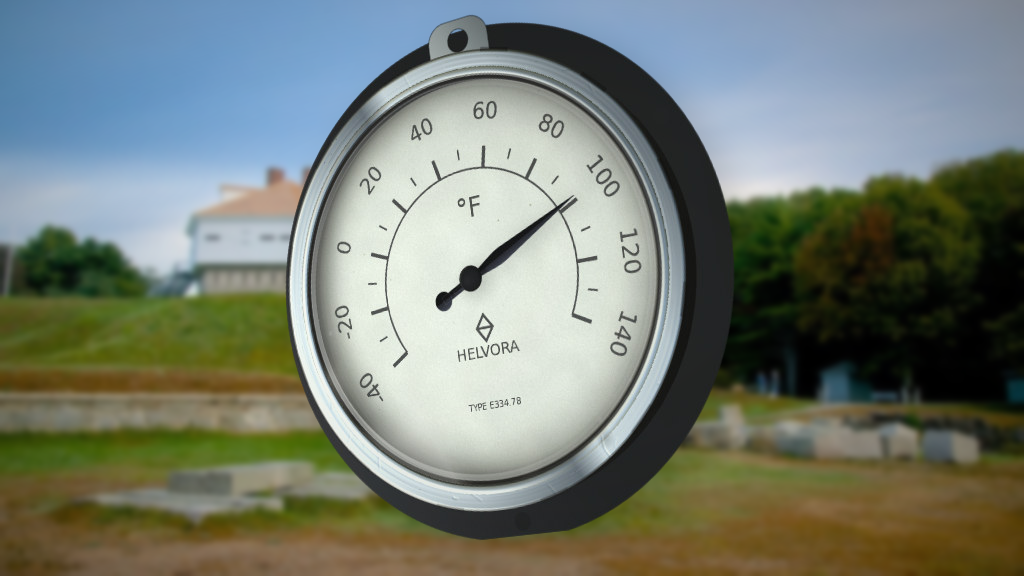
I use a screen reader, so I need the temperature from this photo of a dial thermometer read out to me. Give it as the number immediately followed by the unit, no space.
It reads 100°F
